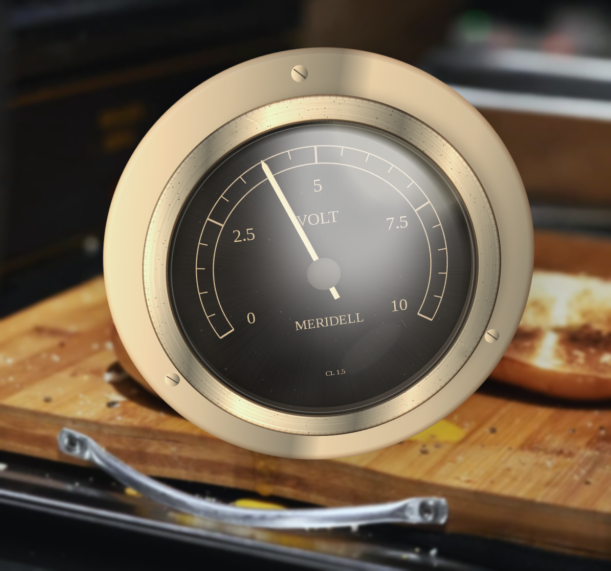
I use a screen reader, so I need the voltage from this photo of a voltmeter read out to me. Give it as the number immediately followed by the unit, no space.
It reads 4V
